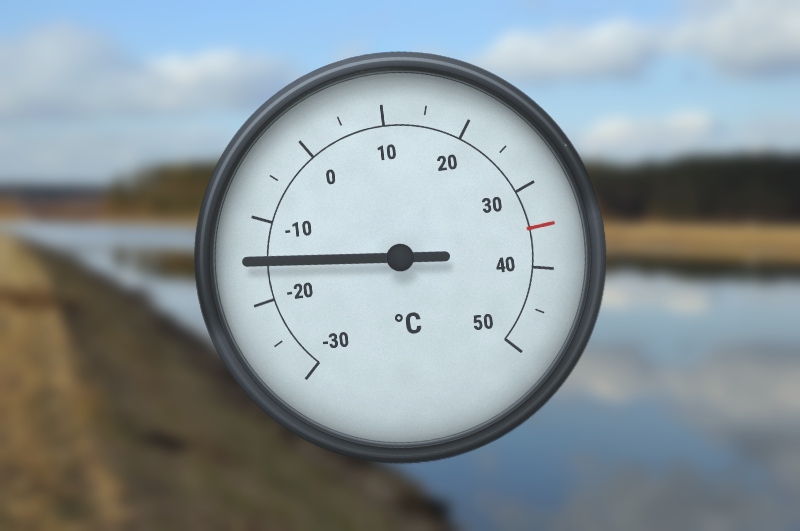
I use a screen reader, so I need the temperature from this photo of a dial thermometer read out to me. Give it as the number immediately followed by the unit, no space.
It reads -15°C
